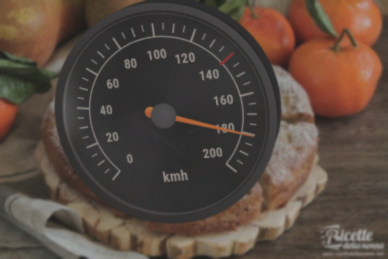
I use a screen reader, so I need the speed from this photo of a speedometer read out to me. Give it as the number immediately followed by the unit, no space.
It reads 180km/h
